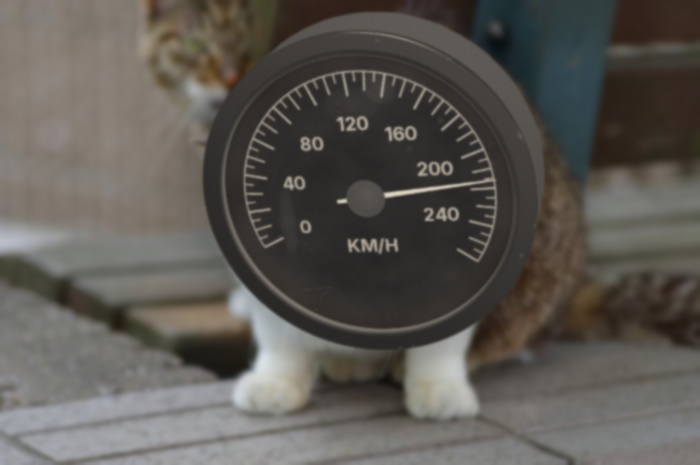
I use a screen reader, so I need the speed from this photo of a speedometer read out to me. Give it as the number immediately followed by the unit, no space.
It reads 215km/h
